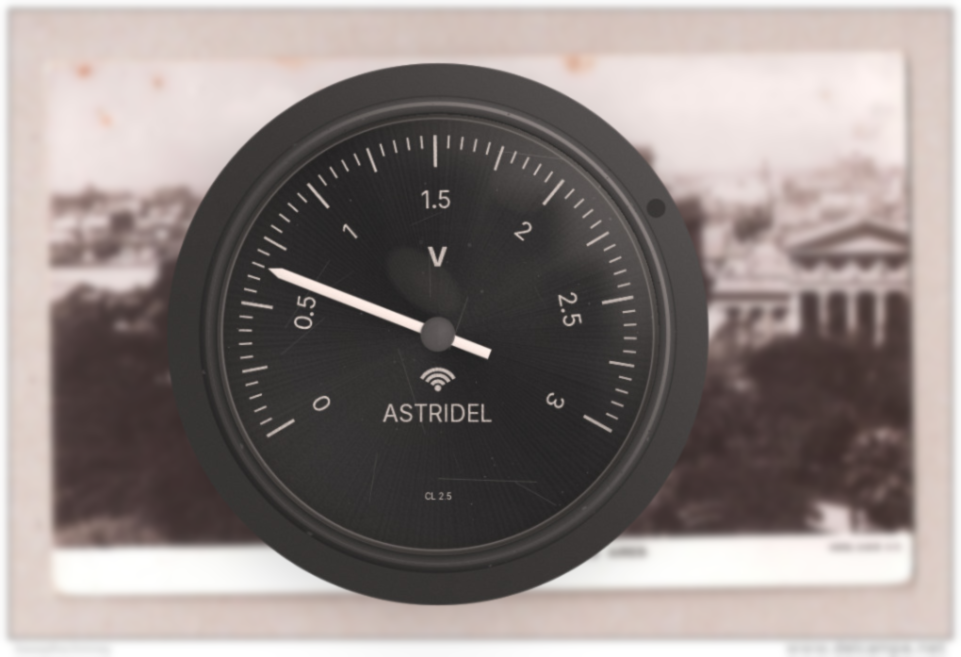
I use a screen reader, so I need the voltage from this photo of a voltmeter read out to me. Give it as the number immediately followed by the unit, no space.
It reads 0.65V
